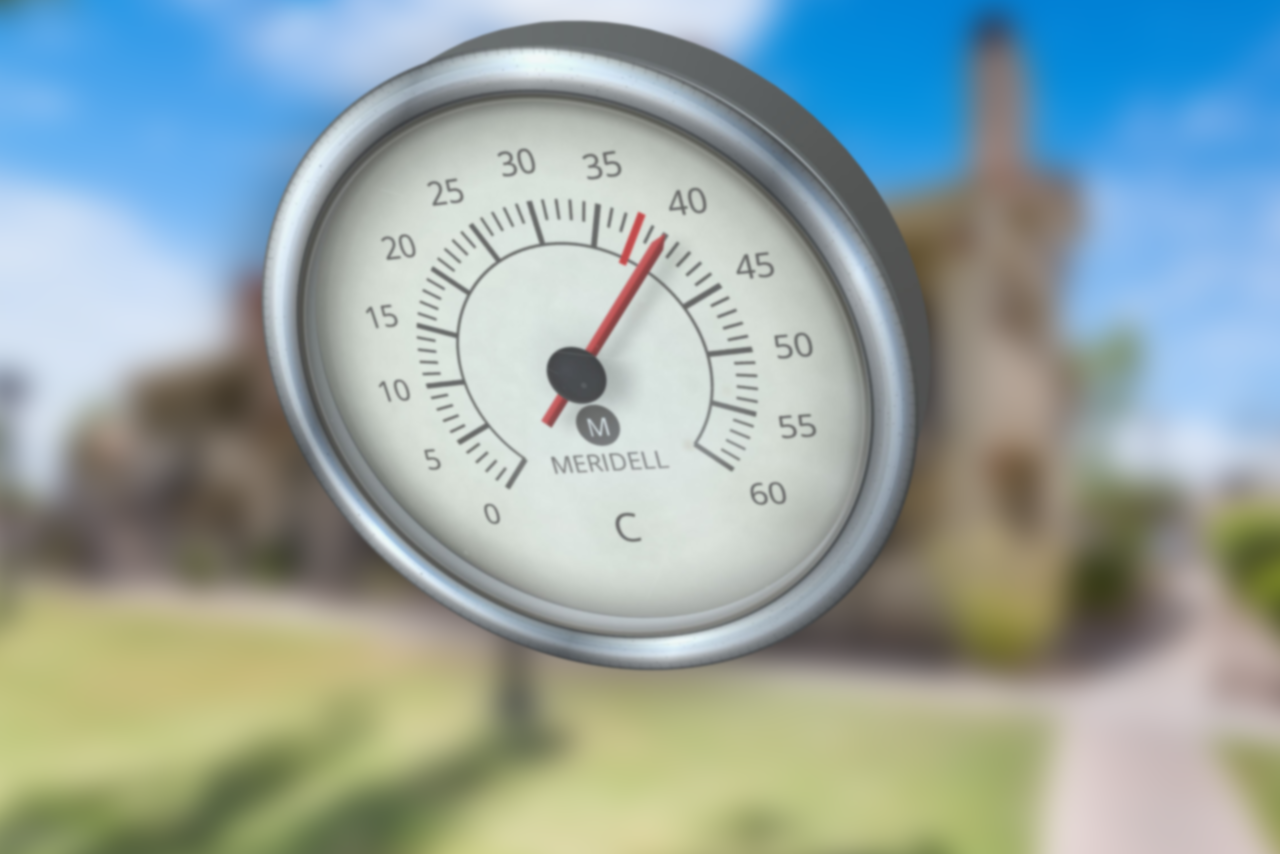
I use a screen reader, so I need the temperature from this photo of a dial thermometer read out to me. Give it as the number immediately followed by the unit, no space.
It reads 40°C
